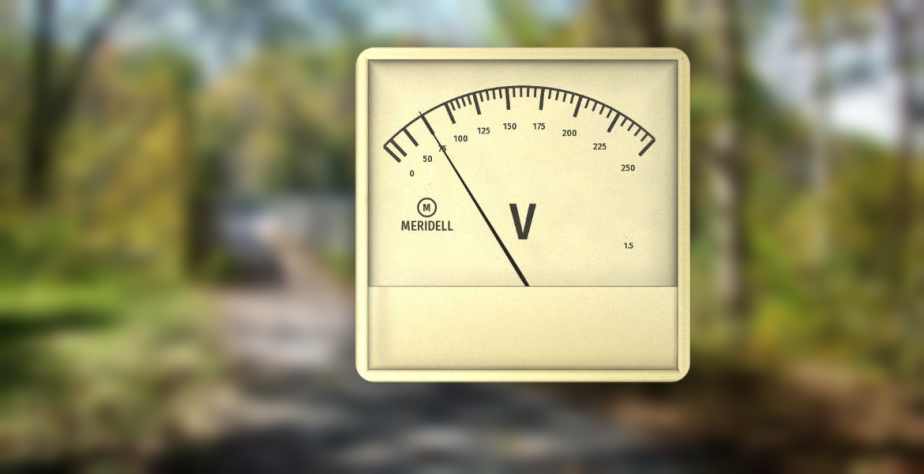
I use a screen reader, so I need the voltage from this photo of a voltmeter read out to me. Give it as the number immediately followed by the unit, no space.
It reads 75V
